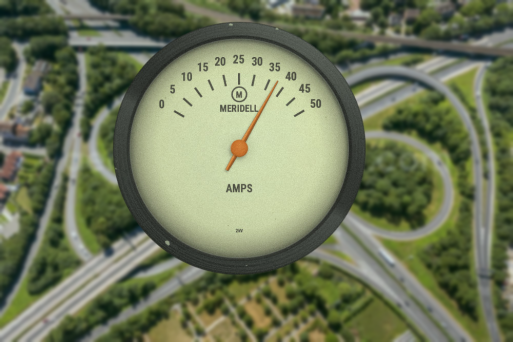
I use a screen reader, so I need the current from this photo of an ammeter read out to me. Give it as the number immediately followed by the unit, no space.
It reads 37.5A
